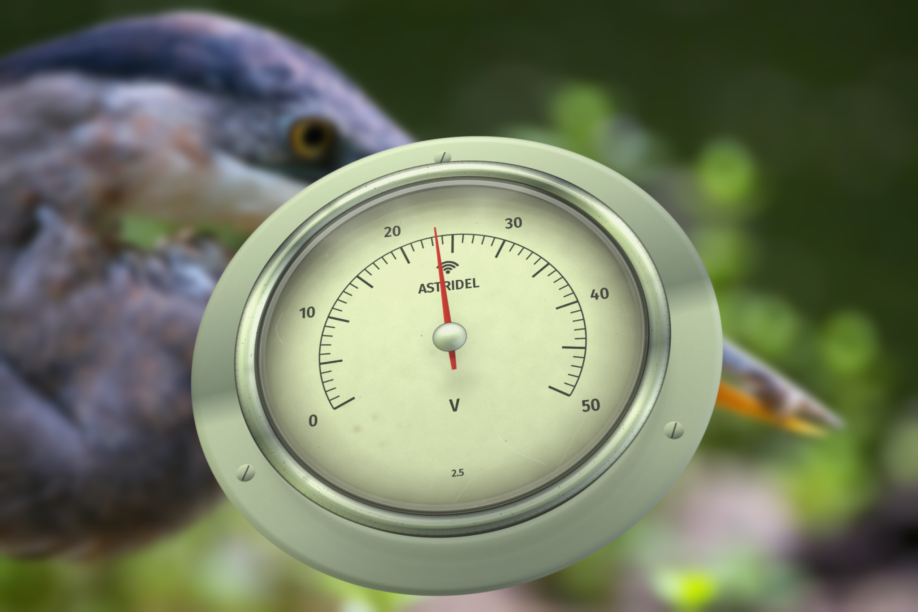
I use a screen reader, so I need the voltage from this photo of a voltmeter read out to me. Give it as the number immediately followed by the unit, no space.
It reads 23.5V
